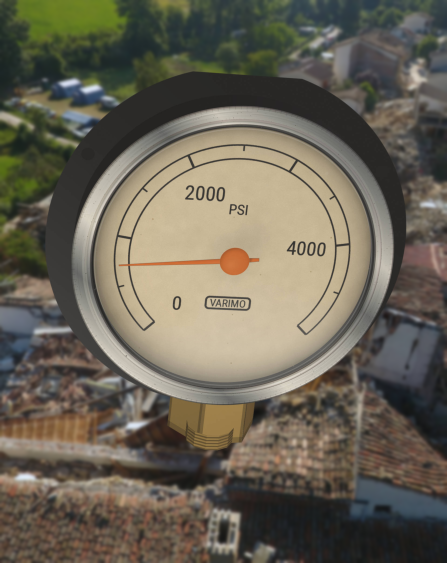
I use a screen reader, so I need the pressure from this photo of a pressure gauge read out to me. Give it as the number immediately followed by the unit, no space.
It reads 750psi
